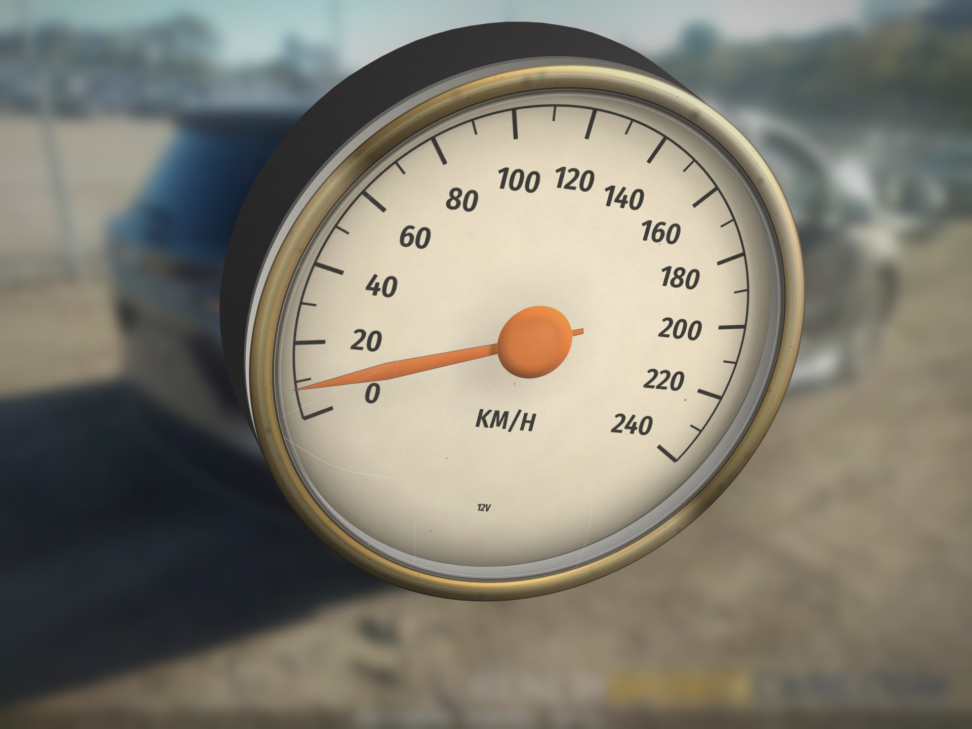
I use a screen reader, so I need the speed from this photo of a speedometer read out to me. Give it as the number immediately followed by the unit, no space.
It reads 10km/h
